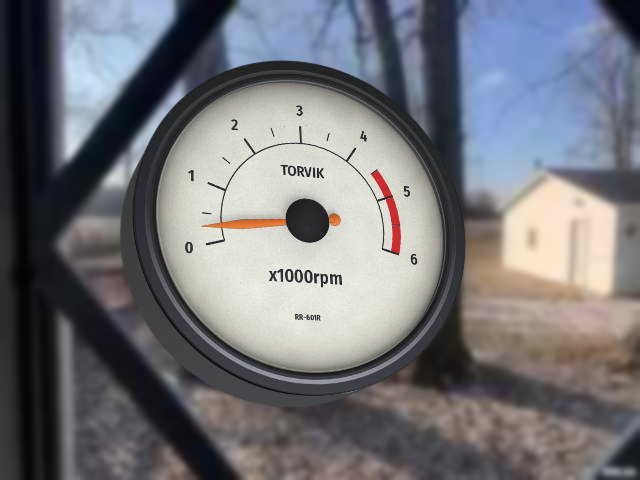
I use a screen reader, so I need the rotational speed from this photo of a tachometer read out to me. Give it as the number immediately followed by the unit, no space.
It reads 250rpm
